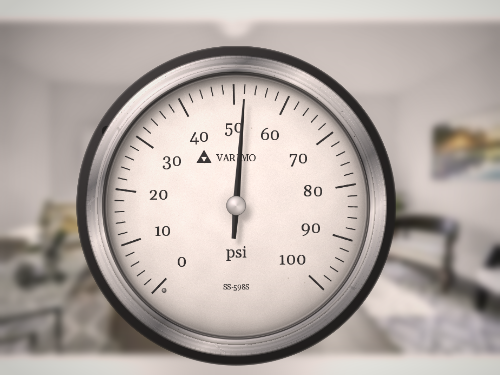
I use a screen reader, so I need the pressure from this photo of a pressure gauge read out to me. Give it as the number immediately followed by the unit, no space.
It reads 52psi
